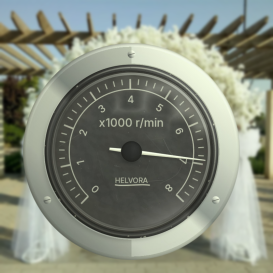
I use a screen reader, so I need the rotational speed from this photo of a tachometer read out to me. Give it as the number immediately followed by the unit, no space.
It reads 6900rpm
